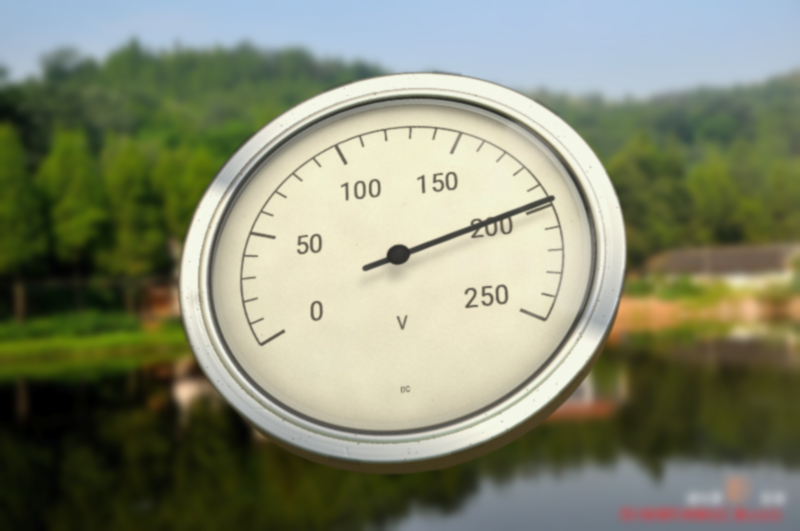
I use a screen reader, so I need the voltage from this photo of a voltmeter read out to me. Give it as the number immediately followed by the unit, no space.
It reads 200V
